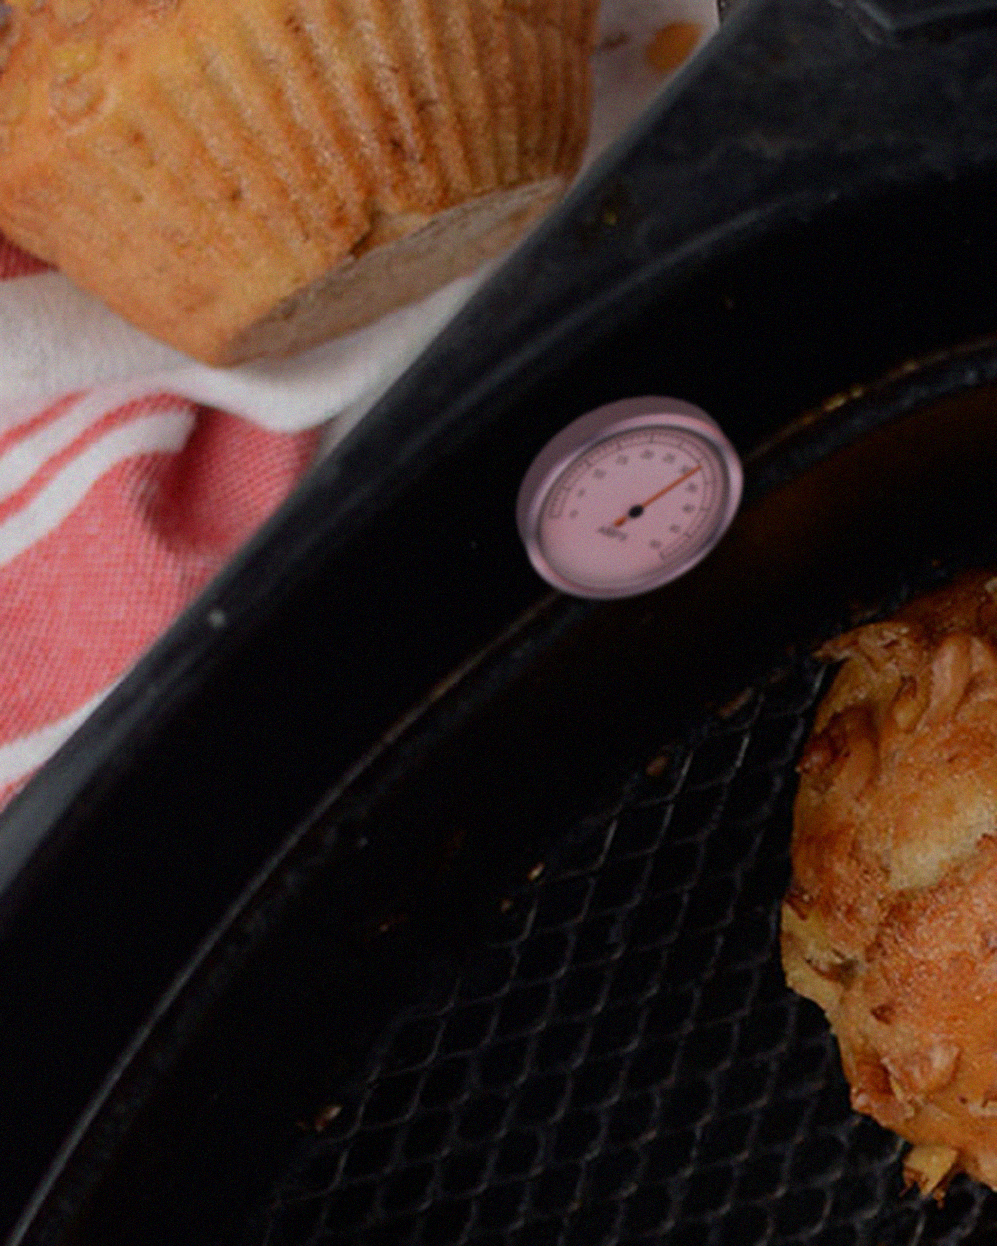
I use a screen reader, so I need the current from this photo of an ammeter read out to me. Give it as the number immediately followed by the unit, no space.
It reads 30A
